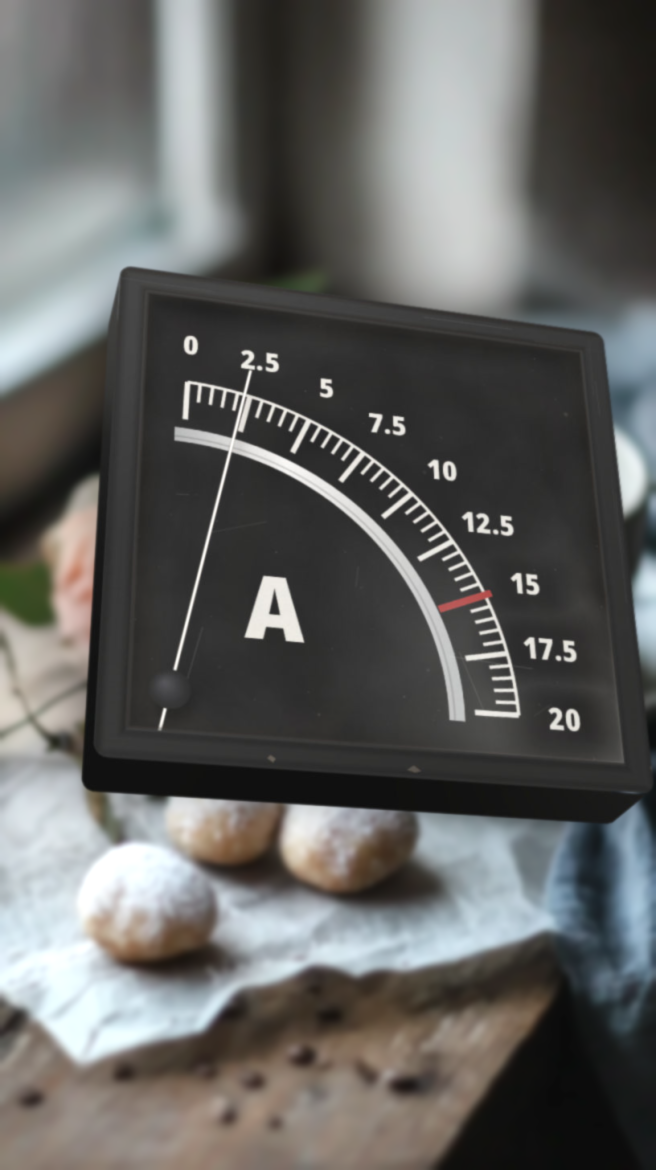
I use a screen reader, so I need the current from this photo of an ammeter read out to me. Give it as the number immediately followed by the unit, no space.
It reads 2.25A
